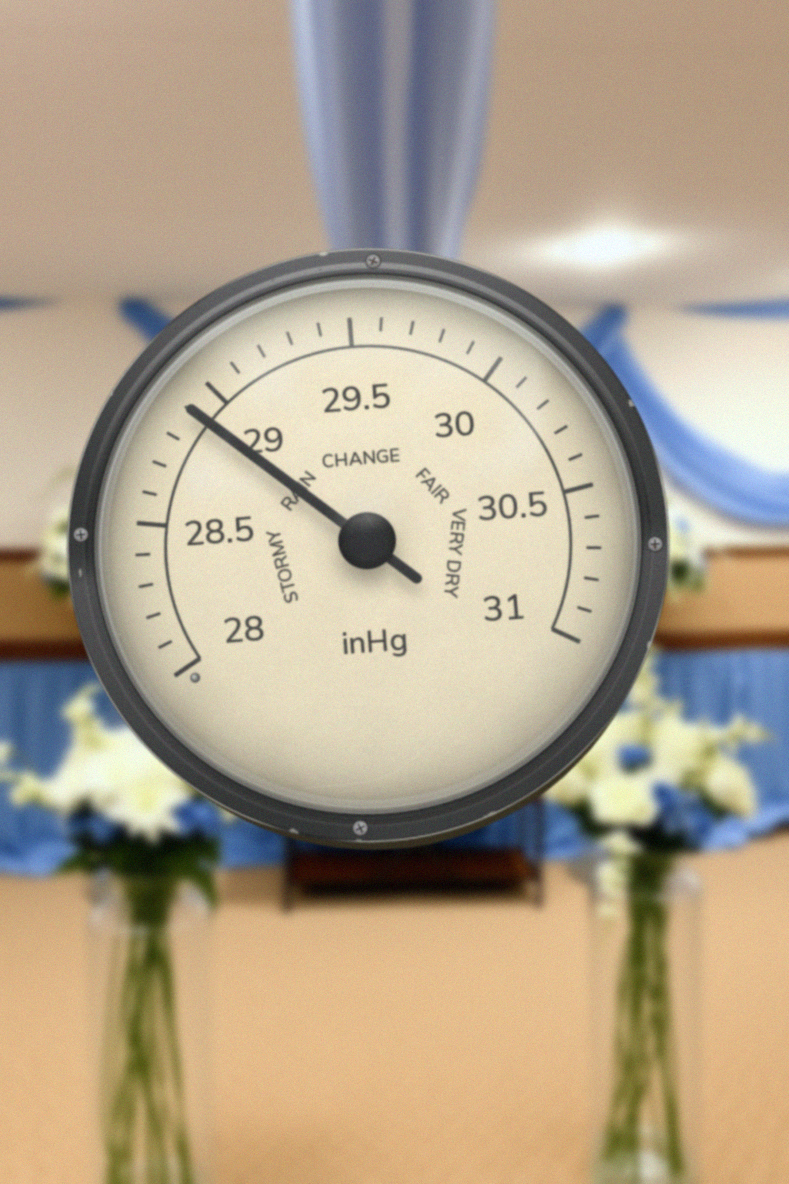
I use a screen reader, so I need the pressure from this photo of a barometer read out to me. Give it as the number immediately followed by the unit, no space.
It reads 28.9inHg
